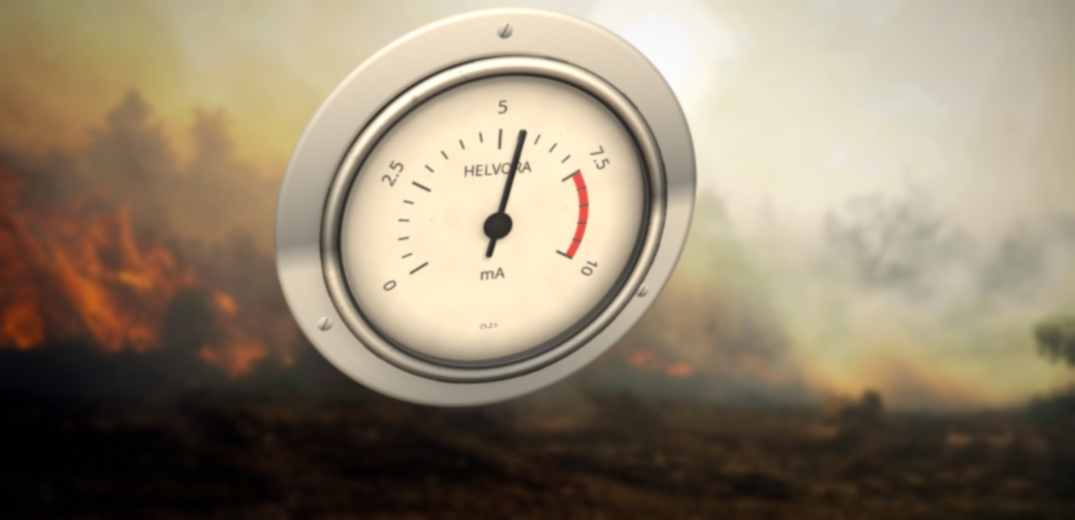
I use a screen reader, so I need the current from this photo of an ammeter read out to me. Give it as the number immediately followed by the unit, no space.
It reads 5.5mA
